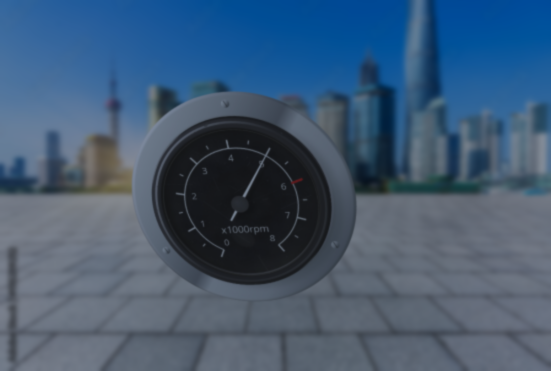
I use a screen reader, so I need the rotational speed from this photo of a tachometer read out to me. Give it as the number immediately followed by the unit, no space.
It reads 5000rpm
